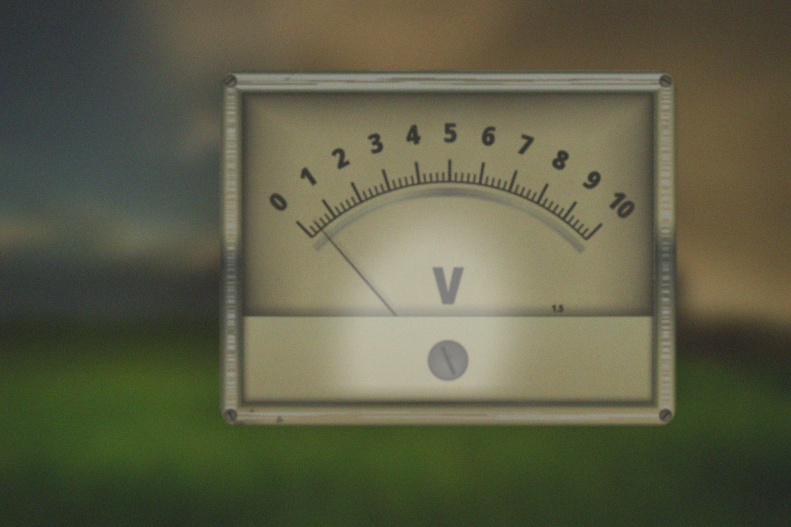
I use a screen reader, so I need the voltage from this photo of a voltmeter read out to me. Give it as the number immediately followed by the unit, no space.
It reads 0.4V
